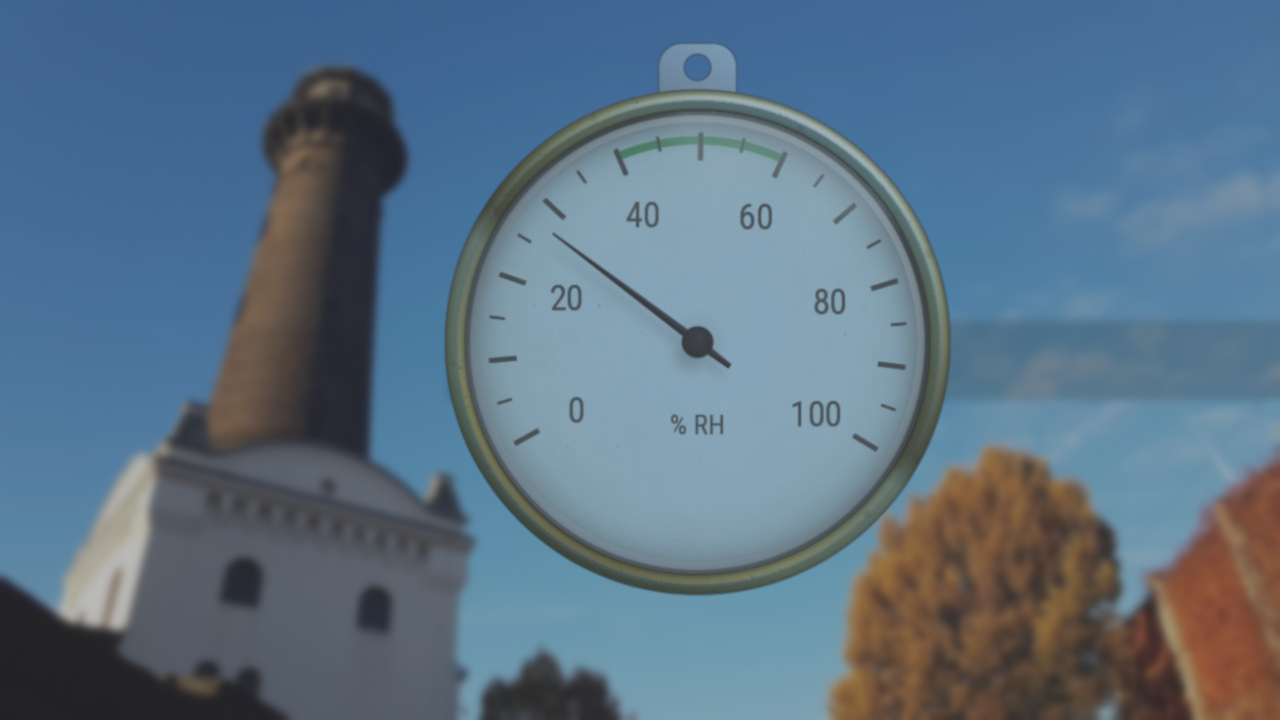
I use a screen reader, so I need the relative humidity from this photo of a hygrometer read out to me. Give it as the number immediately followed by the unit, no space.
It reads 27.5%
